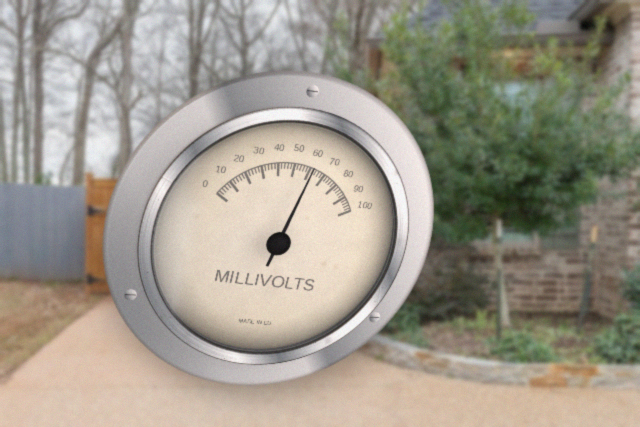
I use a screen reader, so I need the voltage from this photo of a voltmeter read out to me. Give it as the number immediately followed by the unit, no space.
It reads 60mV
